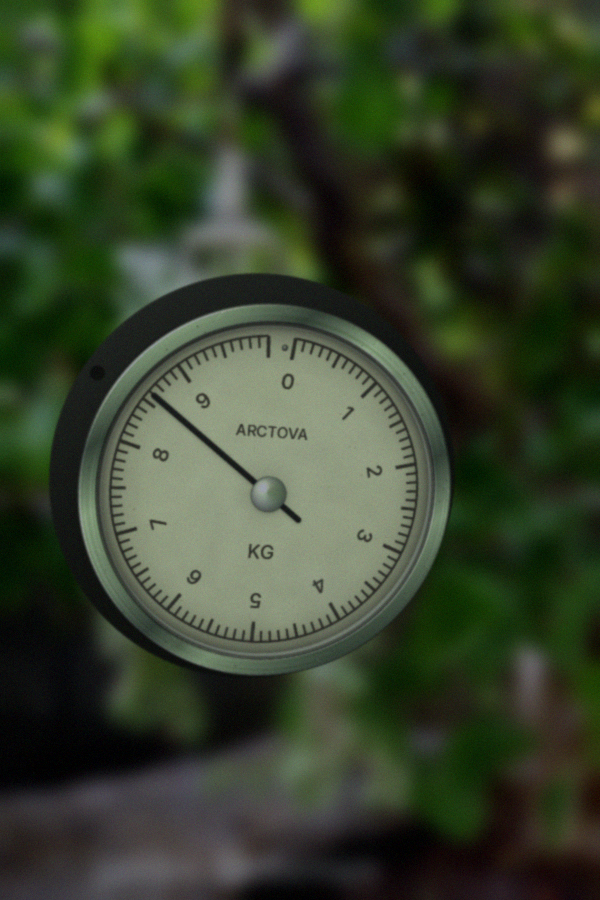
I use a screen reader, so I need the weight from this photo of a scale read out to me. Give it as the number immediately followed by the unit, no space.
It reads 8.6kg
